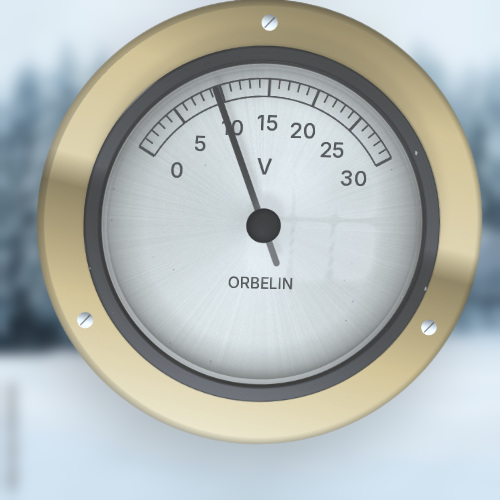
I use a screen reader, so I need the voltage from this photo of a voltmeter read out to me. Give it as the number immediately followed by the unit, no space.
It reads 9.5V
